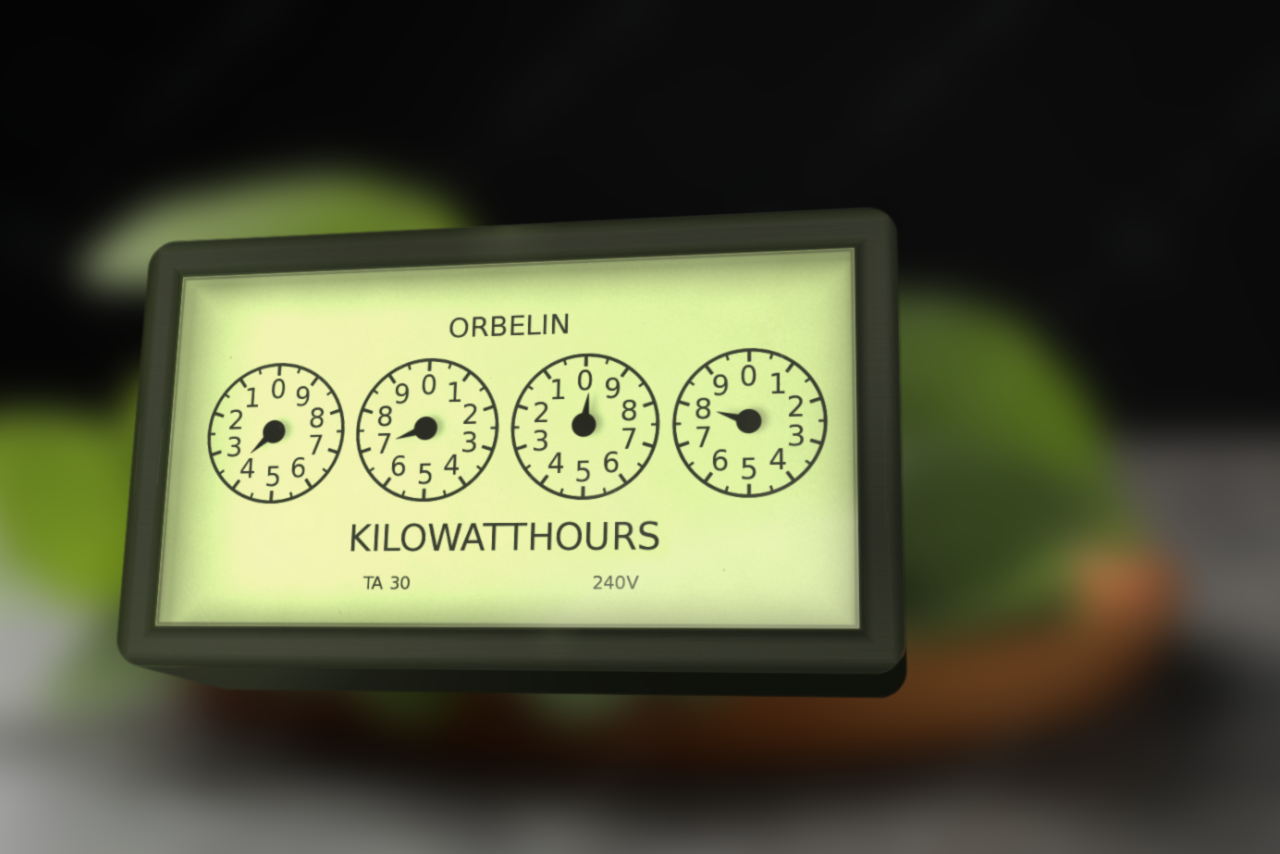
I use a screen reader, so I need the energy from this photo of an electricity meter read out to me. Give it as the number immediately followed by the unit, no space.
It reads 3698kWh
